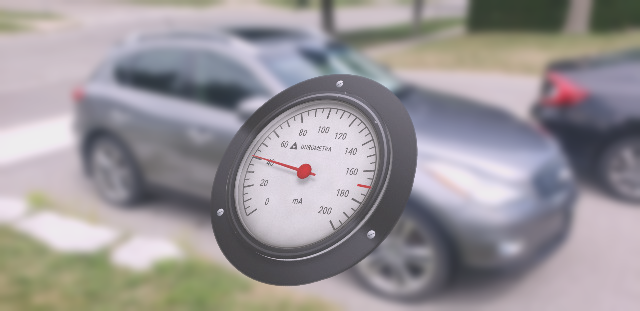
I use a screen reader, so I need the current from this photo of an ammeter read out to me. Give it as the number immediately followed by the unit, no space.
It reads 40mA
